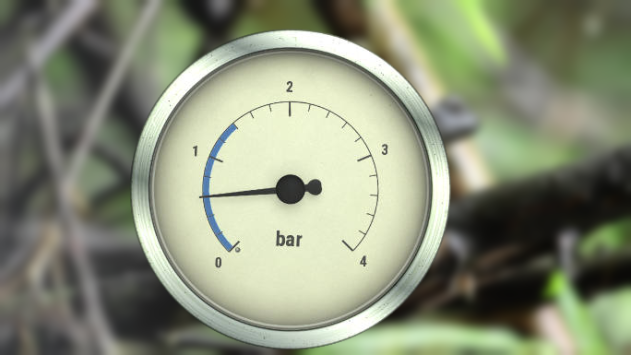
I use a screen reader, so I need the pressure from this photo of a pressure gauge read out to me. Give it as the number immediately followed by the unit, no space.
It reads 0.6bar
